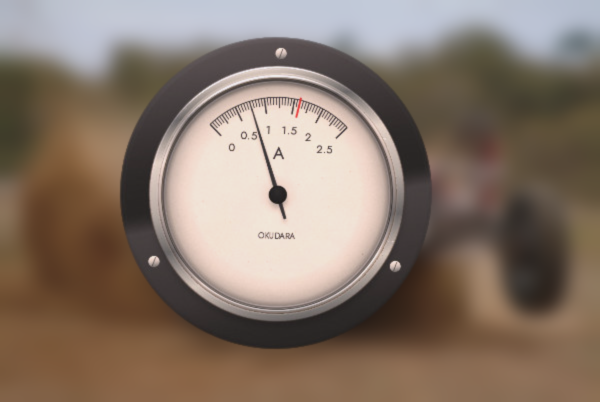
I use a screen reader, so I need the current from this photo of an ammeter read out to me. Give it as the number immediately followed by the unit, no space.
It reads 0.75A
